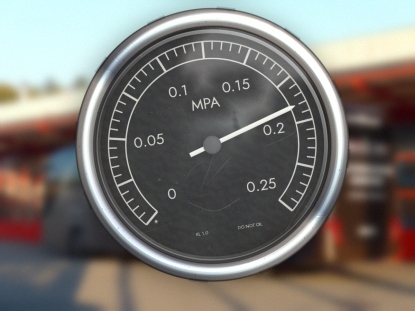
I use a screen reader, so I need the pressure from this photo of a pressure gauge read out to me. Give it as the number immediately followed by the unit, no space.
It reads 0.19MPa
